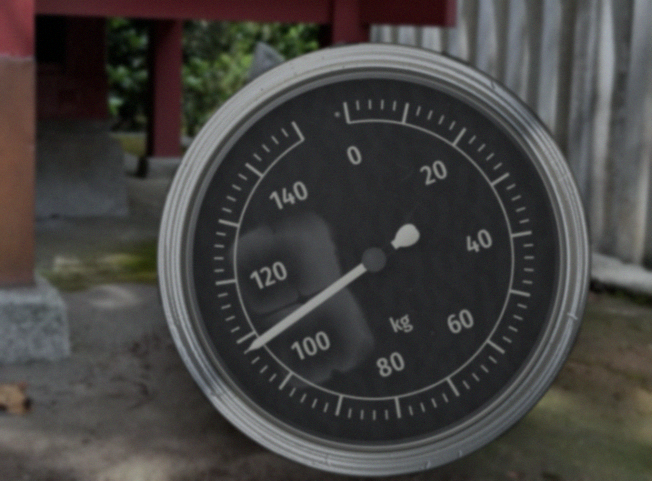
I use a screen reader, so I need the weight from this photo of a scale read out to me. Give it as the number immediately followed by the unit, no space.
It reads 108kg
